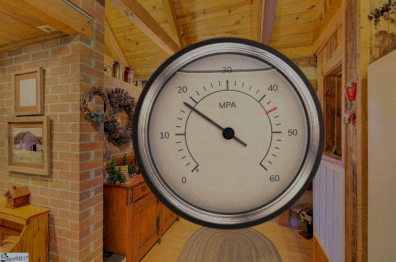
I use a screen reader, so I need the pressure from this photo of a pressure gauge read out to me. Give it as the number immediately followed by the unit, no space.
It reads 18MPa
